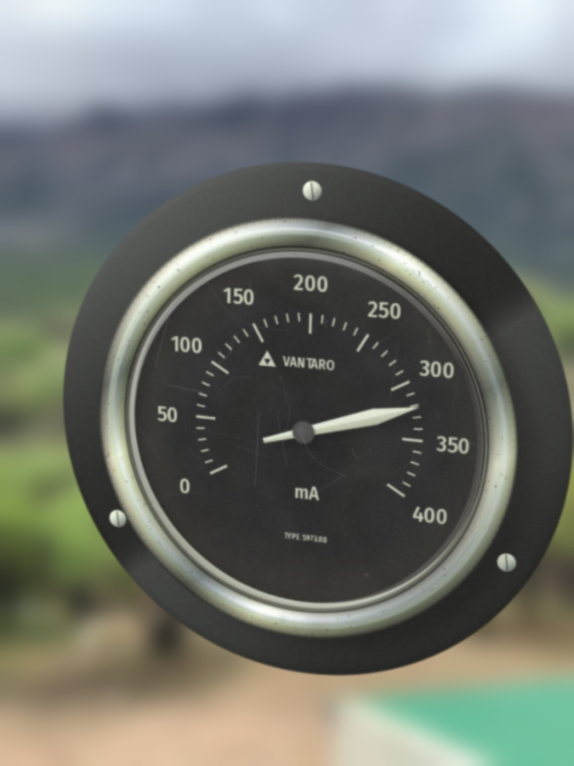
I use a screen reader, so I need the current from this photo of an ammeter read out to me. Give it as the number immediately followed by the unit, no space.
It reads 320mA
